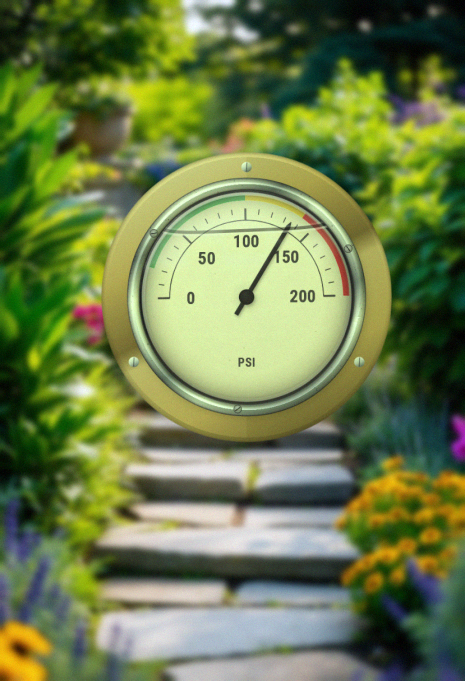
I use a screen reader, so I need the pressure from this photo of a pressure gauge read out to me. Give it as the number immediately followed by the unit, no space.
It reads 135psi
